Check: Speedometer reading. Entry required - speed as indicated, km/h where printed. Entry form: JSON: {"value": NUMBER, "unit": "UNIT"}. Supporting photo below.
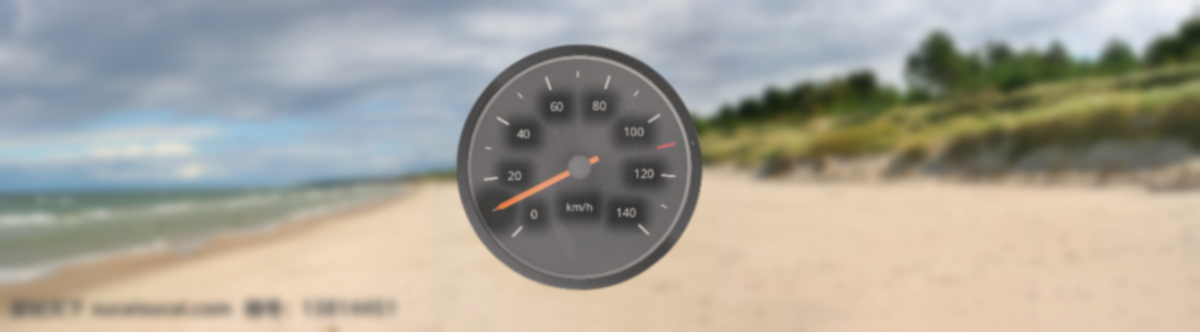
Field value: {"value": 10, "unit": "km/h"}
